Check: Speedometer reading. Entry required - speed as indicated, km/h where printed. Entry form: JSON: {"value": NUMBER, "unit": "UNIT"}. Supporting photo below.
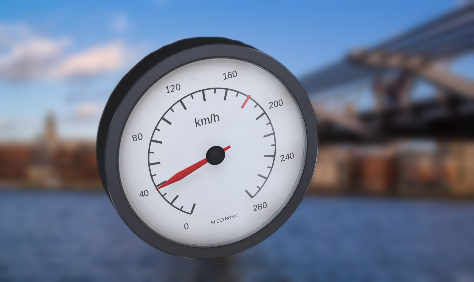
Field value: {"value": 40, "unit": "km/h"}
